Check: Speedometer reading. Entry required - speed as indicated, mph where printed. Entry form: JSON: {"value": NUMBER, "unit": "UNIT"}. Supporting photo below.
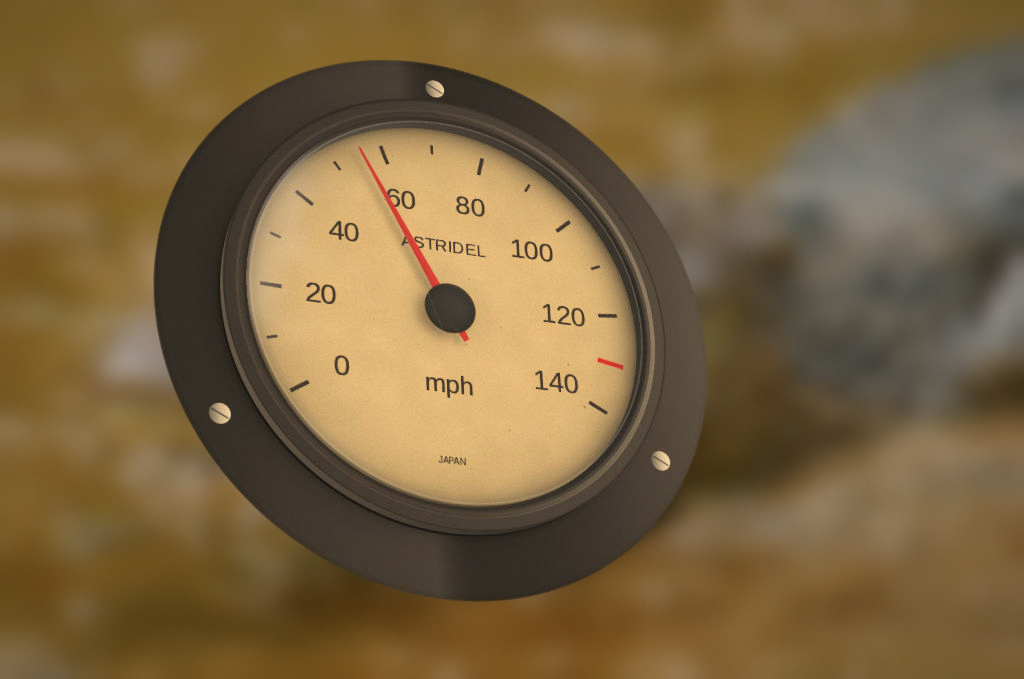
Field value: {"value": 55, "unit": "mph"}
